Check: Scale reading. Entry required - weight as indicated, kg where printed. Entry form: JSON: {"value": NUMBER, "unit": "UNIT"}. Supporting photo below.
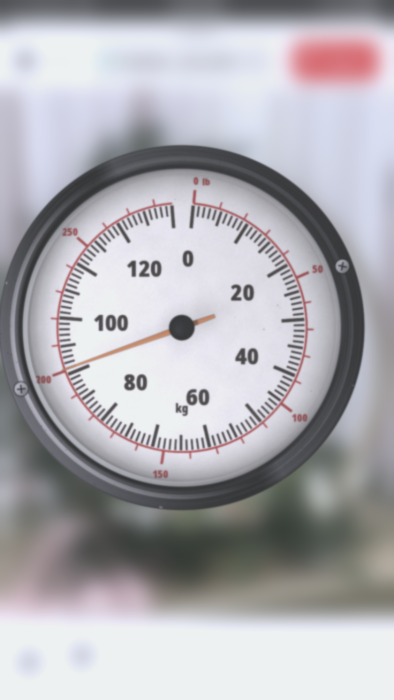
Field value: {"value": 91, "unit": "kg"}
